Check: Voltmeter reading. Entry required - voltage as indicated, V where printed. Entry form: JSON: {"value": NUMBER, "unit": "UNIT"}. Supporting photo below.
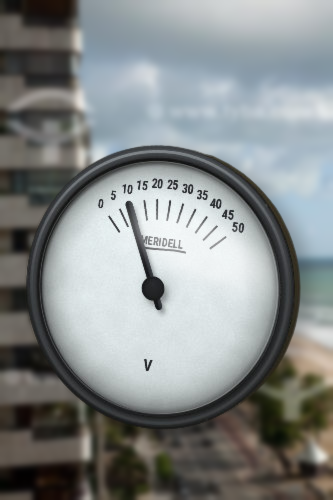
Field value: {"value": 10, "unit": "V"}
